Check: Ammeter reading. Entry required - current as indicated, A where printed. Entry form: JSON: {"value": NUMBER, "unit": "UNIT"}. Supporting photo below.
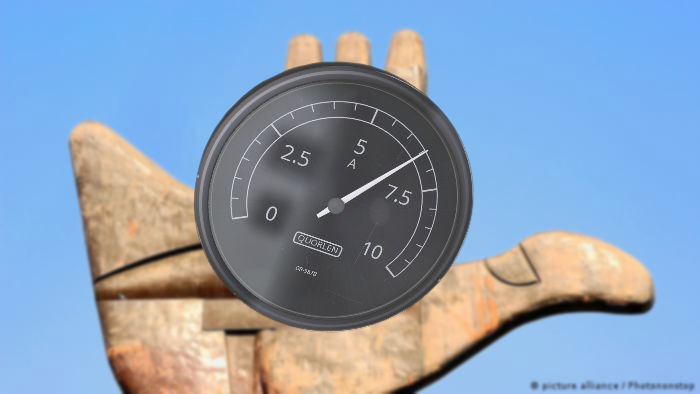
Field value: {"value": 6.5, "unit": "A"}
